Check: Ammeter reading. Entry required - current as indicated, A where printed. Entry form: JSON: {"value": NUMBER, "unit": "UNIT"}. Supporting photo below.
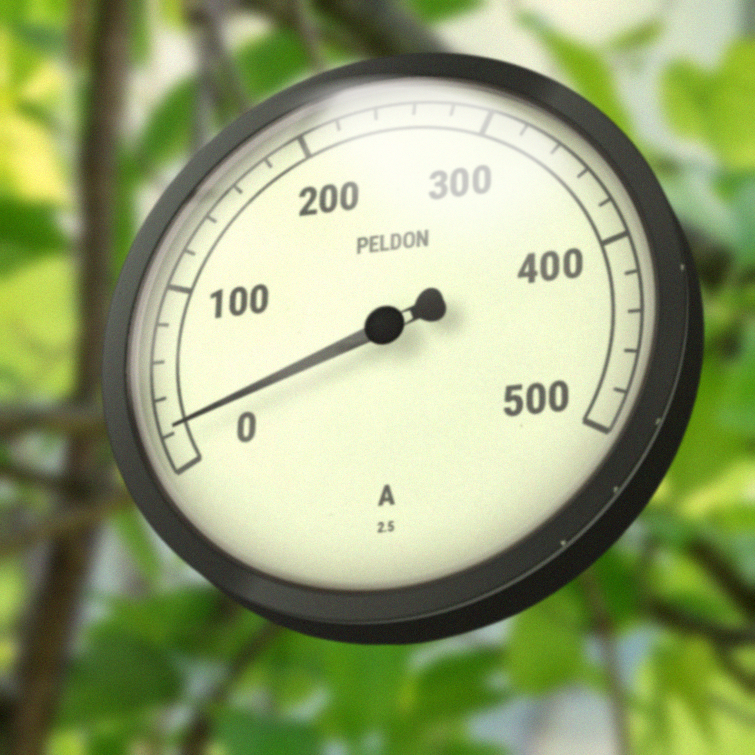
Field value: {"value": 20, "unit": "A"}
